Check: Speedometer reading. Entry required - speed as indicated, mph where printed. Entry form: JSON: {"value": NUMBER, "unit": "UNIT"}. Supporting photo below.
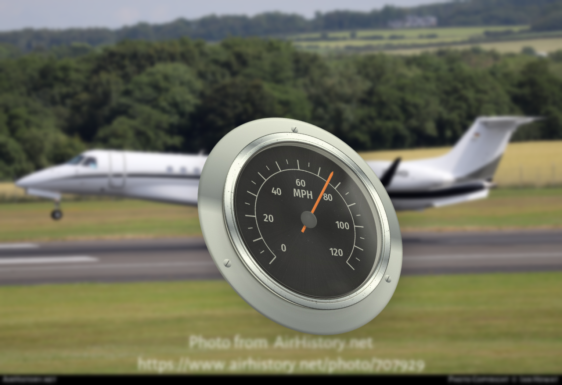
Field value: {"value": 75, "unit": "mph"}
